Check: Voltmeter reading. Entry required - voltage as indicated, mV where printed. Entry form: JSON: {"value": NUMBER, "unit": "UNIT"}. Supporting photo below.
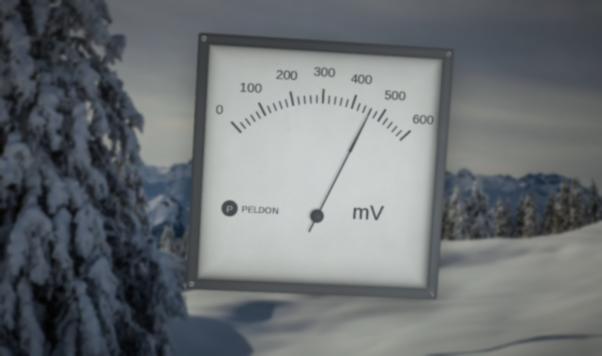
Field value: {"value": 460, "unit": "mV"}
